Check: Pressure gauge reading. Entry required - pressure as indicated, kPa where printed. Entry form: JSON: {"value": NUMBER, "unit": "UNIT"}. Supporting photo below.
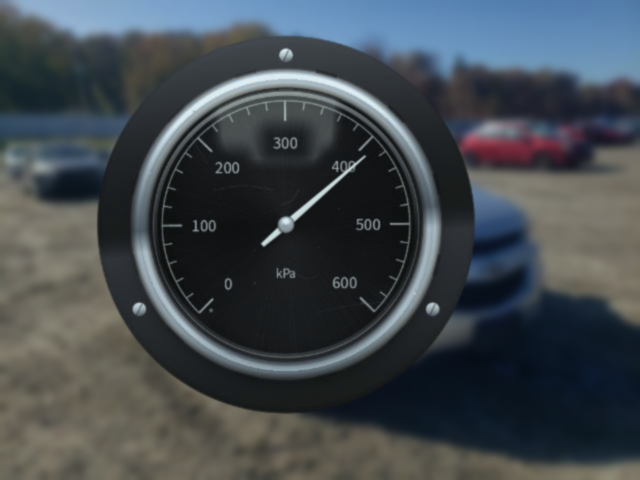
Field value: {"value": 410, "unit": "kPa"}
